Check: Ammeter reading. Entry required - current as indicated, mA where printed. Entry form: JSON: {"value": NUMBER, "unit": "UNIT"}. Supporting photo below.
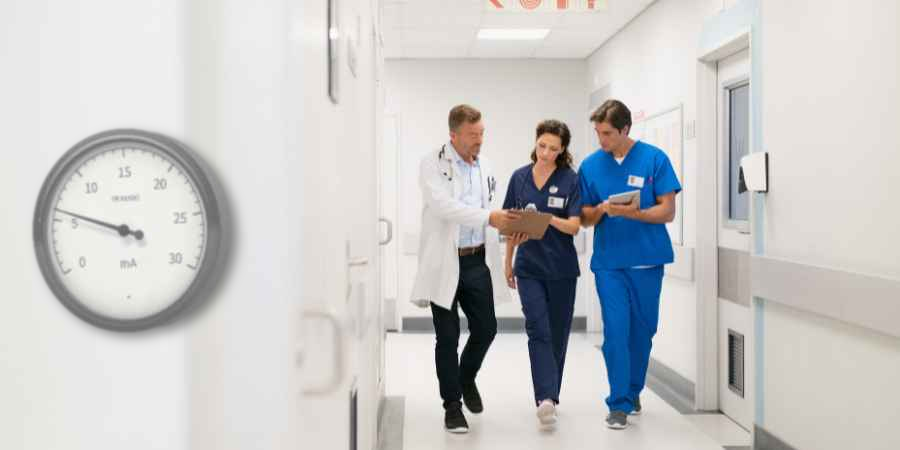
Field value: {"value": 6, "unit": "mA"}
